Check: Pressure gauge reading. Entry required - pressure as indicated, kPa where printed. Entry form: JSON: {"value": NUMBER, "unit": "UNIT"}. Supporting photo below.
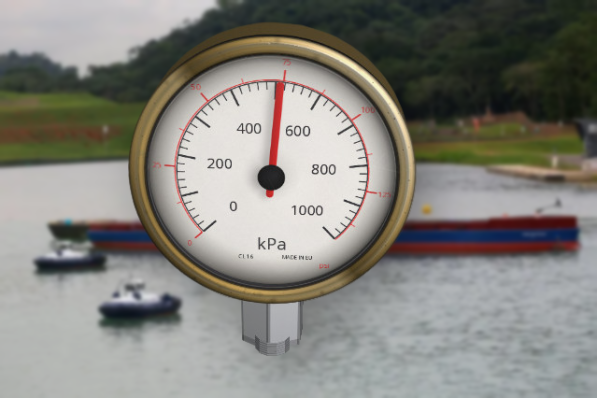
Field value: {"value": 510, "unit": "kPa"}
